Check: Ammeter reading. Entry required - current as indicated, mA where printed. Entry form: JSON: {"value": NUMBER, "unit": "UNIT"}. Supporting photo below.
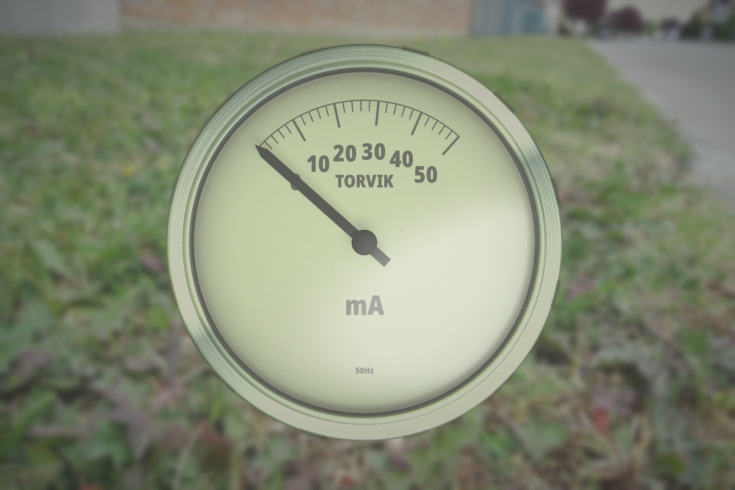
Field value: {"value": 0, "unit": "mA"}
